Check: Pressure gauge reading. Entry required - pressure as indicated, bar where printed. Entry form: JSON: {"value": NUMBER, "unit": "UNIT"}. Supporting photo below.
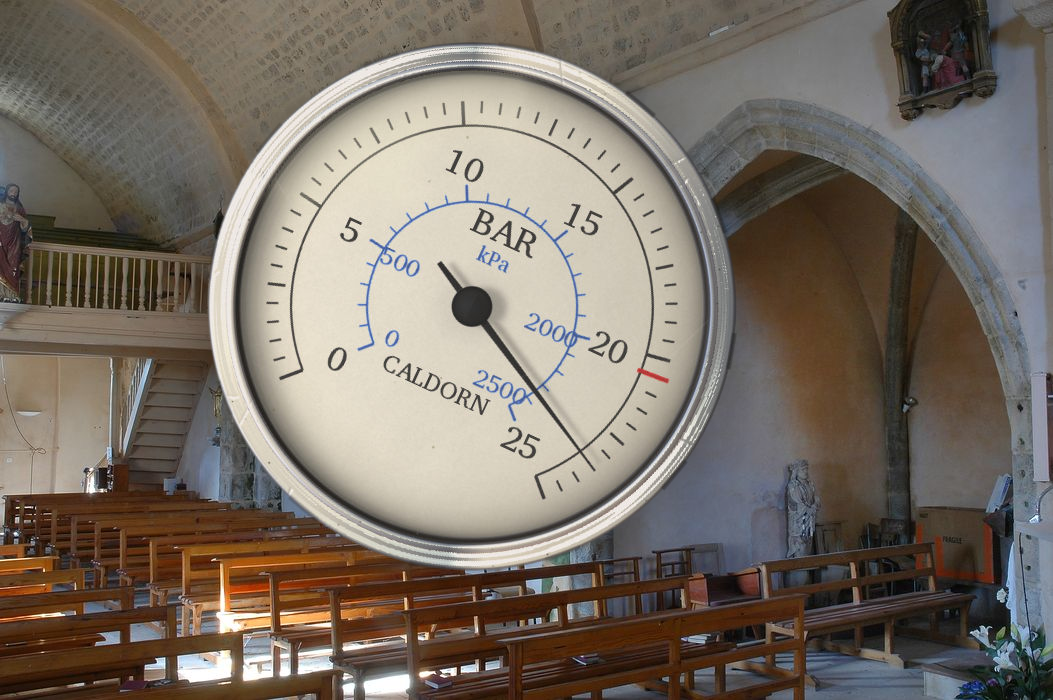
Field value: {"value": 23.5, "unit": "bar"}
